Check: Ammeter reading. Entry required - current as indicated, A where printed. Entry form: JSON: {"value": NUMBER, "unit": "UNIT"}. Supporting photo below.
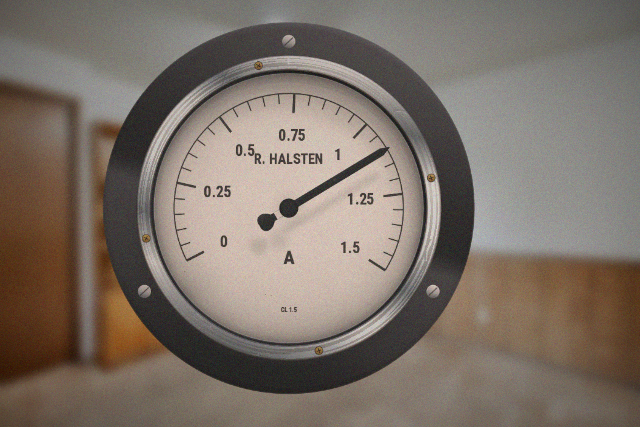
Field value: {"value": 1.1, "unit": "A"}
